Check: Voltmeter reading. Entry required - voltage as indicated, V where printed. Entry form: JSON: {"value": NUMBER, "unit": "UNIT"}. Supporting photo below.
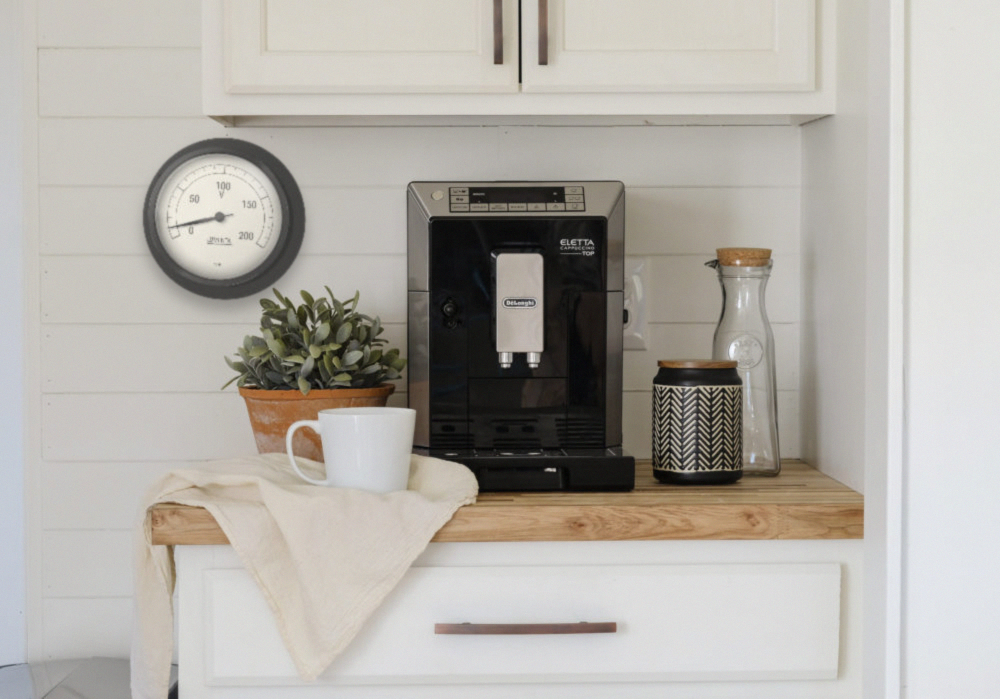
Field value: {"value": 10, "unit": "V"}
